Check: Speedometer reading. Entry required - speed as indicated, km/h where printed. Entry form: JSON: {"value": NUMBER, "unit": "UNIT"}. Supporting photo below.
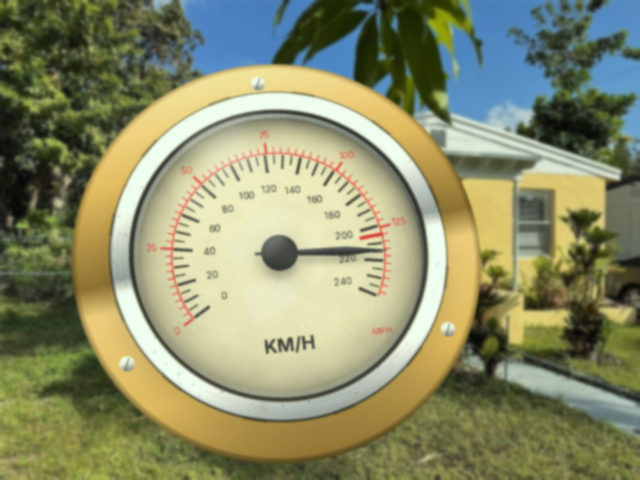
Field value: {"value": 215, "unit": "km/h"}
